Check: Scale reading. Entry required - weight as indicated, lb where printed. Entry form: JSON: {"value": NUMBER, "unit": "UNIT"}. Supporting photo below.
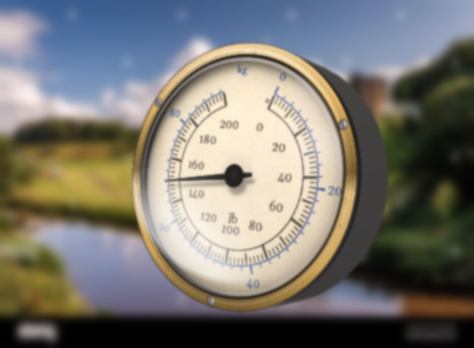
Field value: {"value": 150, "unit": "lb"}
